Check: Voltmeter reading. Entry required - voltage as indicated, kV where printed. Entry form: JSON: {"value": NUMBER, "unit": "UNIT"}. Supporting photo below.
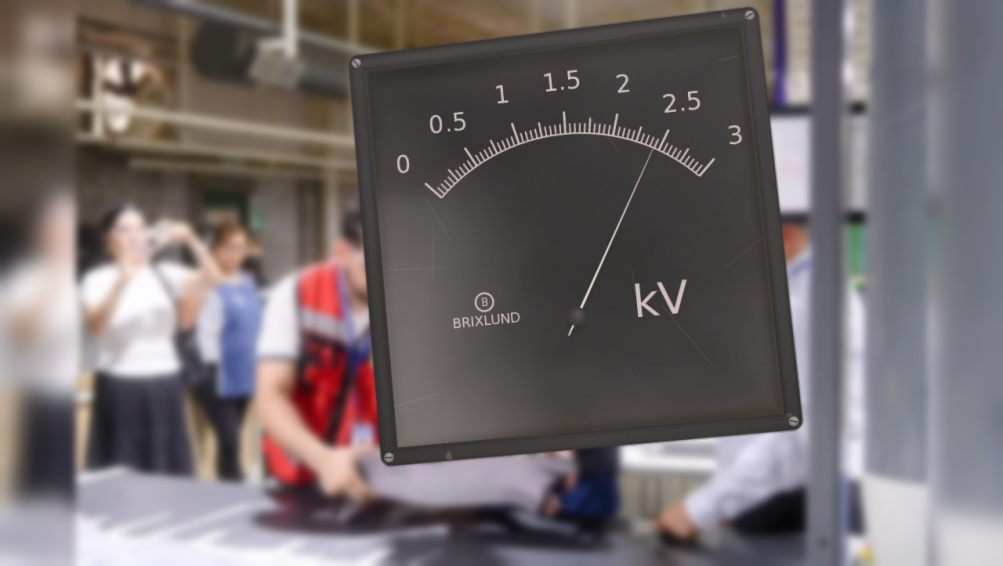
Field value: {"value": 2.45, "unit": "kV"}
